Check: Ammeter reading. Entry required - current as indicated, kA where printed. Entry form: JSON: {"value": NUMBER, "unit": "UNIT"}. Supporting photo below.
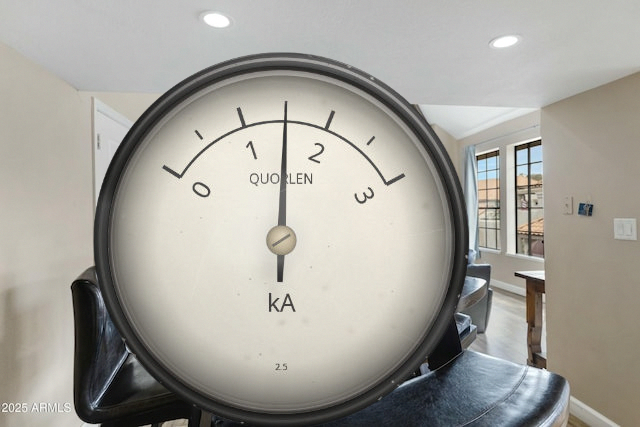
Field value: {"value": 1.5, "unit": "kA"}
